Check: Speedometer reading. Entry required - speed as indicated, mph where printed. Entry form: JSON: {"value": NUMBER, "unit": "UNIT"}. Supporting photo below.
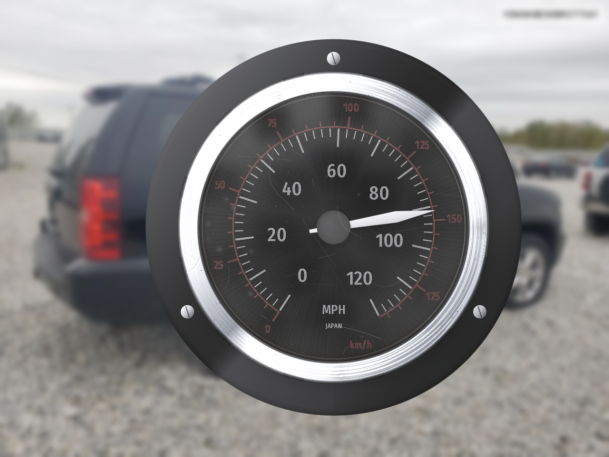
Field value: {"value": 91, "unit": "mph"}
